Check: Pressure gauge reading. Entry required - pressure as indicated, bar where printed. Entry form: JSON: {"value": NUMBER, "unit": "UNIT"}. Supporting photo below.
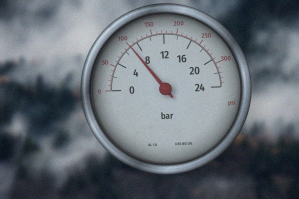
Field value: {"value": 7, "unit": "bar"}
